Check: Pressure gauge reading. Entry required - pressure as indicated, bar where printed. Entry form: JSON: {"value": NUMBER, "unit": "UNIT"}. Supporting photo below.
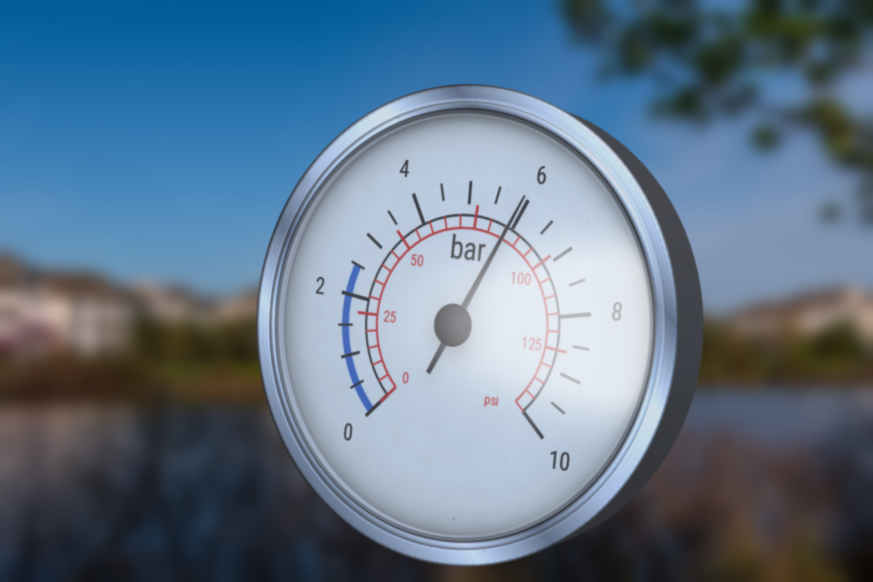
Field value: {"value": 6, "unit": "bar"}
